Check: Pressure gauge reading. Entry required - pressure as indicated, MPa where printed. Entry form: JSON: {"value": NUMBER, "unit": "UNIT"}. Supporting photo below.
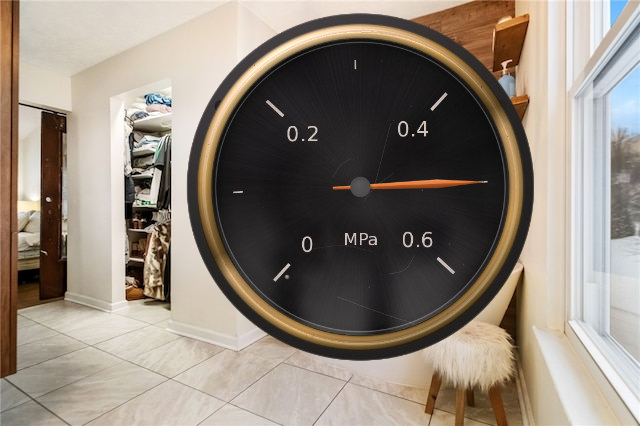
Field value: {"value": 0.5, "unit": "MPa"}
